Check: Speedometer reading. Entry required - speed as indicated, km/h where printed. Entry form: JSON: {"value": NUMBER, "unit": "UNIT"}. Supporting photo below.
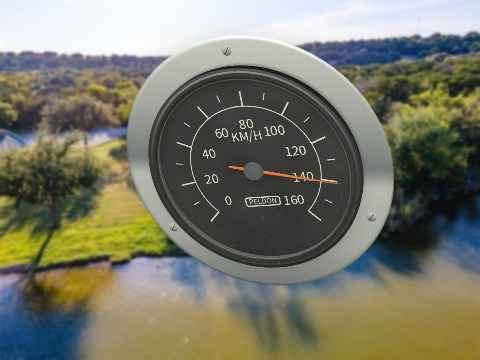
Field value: {"value": 140, "unit": "km/h"}
